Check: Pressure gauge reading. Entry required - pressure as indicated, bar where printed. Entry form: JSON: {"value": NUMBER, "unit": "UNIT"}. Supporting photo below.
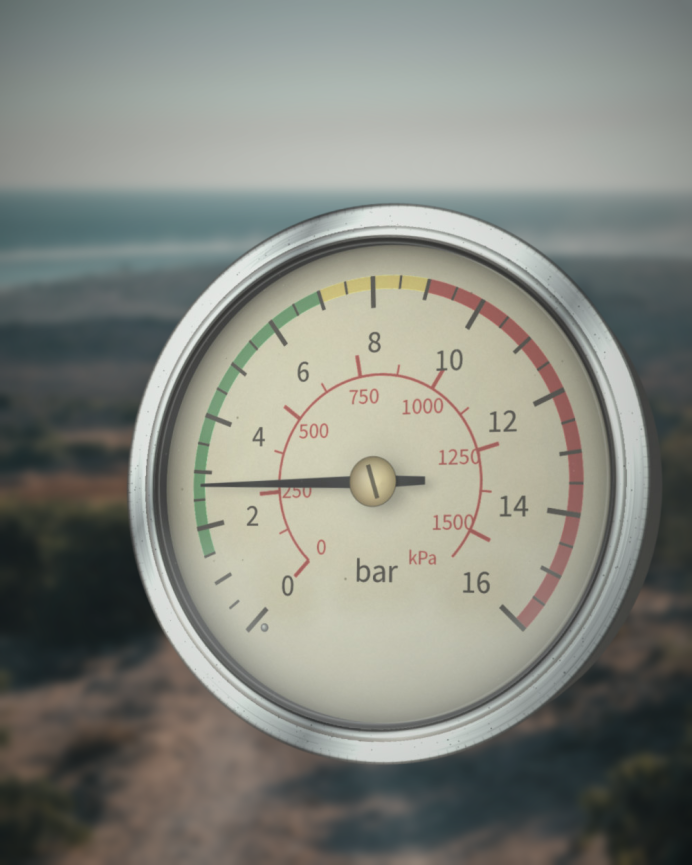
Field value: {"value": 2.75, "unit": "bar"}
